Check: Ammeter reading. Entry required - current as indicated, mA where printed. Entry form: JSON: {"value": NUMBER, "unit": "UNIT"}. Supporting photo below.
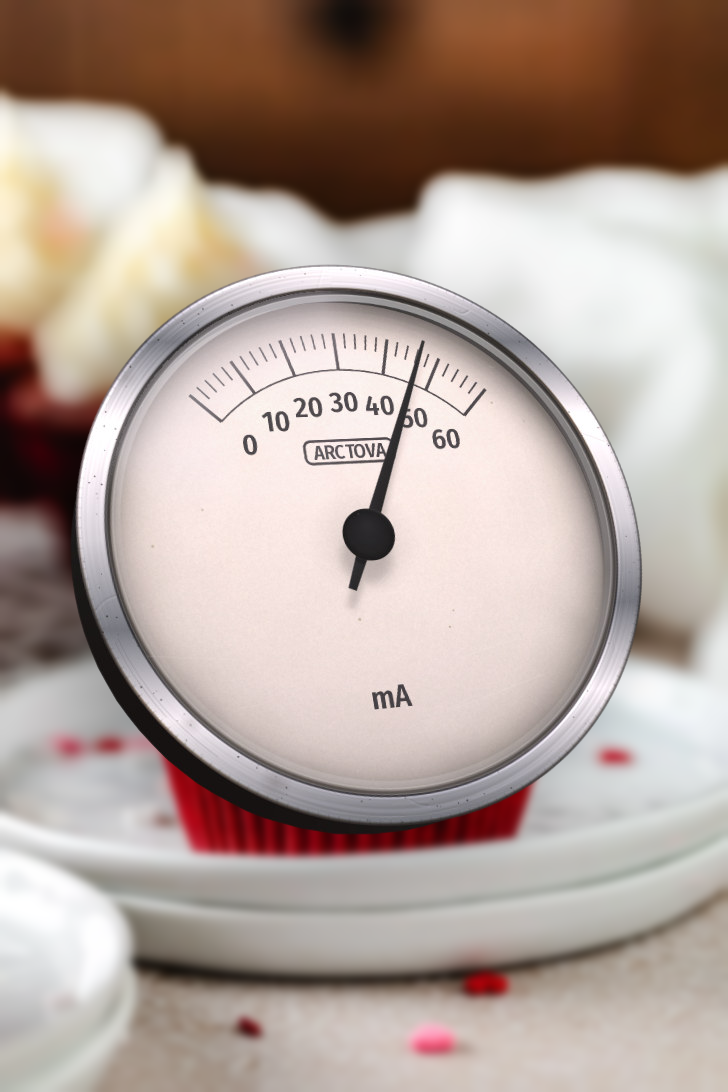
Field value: {"value": 46, "unit": "mA"}
